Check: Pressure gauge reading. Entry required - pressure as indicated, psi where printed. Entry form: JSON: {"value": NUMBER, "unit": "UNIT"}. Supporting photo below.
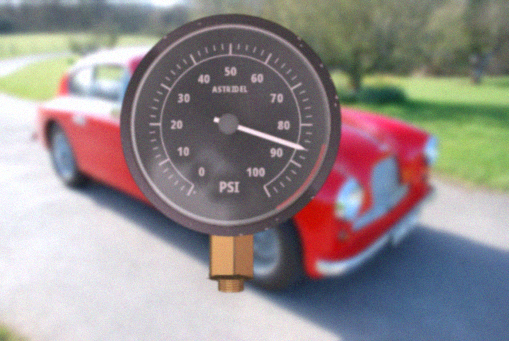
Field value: {"value": 86, "unit": "psi"}
